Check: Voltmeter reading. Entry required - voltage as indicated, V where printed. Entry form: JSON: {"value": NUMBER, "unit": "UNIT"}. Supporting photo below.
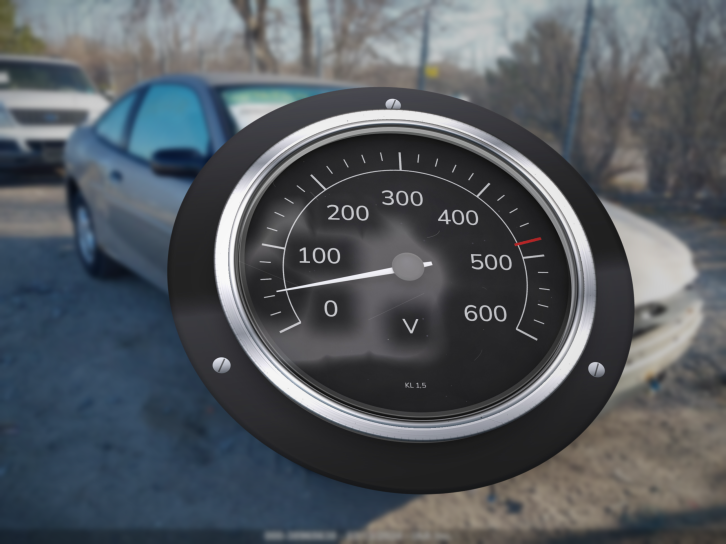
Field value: {"value": 40, "unit": "V"}
